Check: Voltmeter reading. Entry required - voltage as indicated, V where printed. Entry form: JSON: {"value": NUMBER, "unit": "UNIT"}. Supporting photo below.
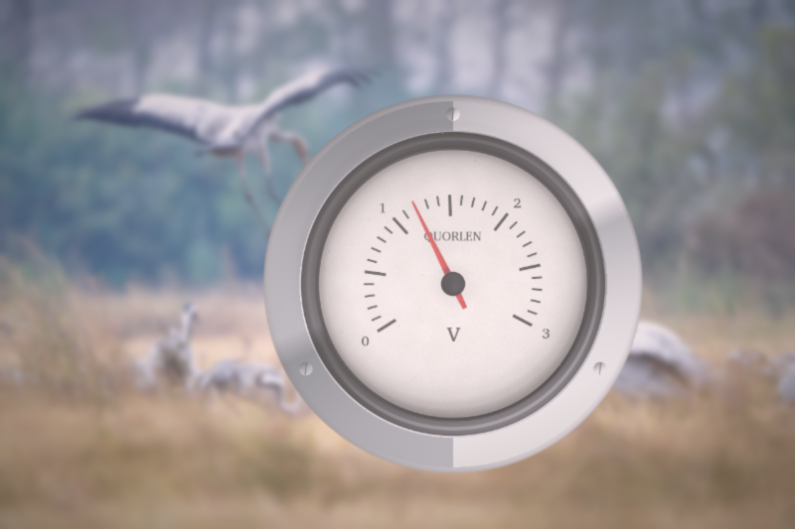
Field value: {"value": 1.2, "unit": "V"}
